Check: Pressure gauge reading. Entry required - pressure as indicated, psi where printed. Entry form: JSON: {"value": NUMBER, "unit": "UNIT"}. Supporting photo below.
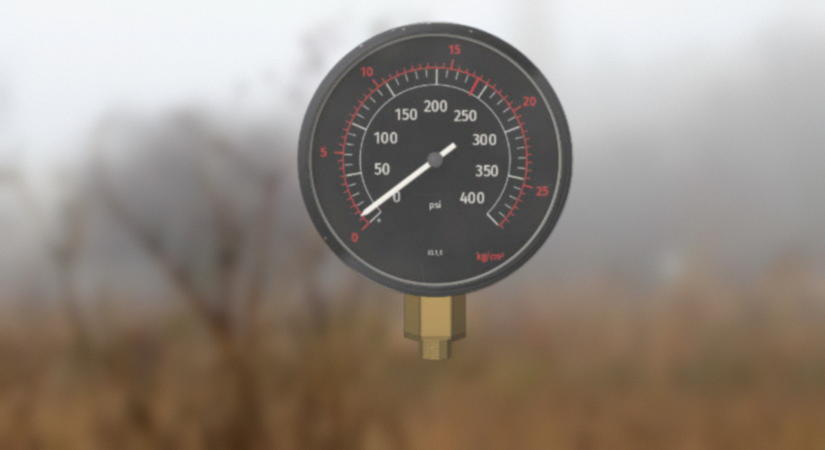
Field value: {"value": 10, "unit": "psi"}
